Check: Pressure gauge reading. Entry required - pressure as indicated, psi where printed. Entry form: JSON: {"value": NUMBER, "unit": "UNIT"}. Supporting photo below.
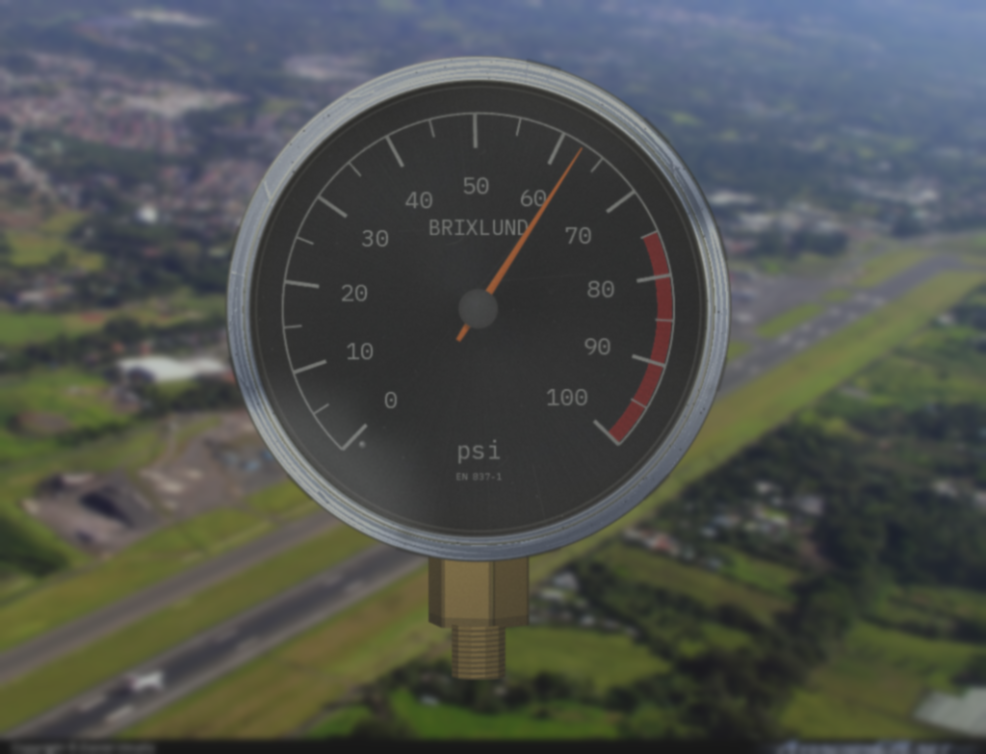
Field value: {"value": 62.5, "unit": "psi"}
